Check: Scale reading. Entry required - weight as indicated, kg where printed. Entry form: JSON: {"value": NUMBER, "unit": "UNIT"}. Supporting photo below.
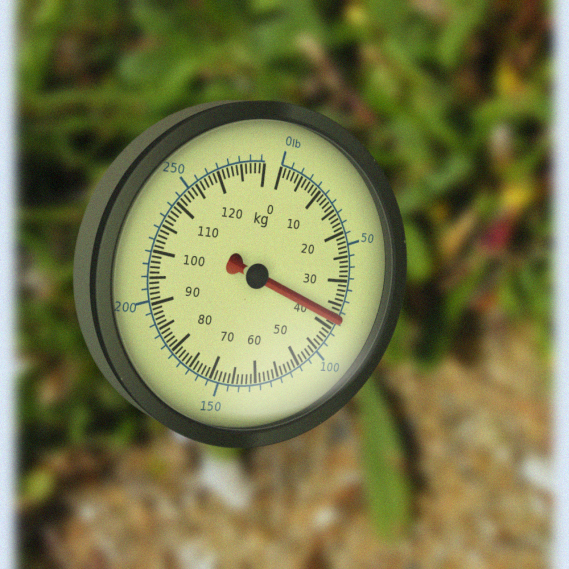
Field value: {"value": 38, "unit": "kg"}
